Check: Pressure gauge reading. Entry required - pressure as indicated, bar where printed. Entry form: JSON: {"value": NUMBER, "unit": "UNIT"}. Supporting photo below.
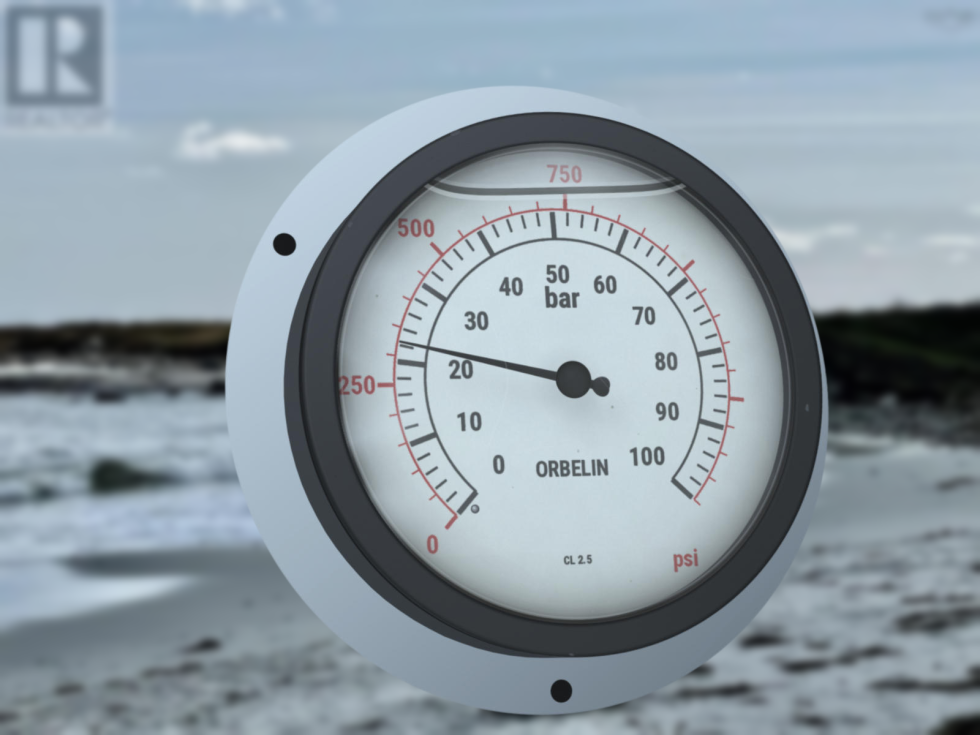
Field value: {"value": 22, "unit": "bar"}
